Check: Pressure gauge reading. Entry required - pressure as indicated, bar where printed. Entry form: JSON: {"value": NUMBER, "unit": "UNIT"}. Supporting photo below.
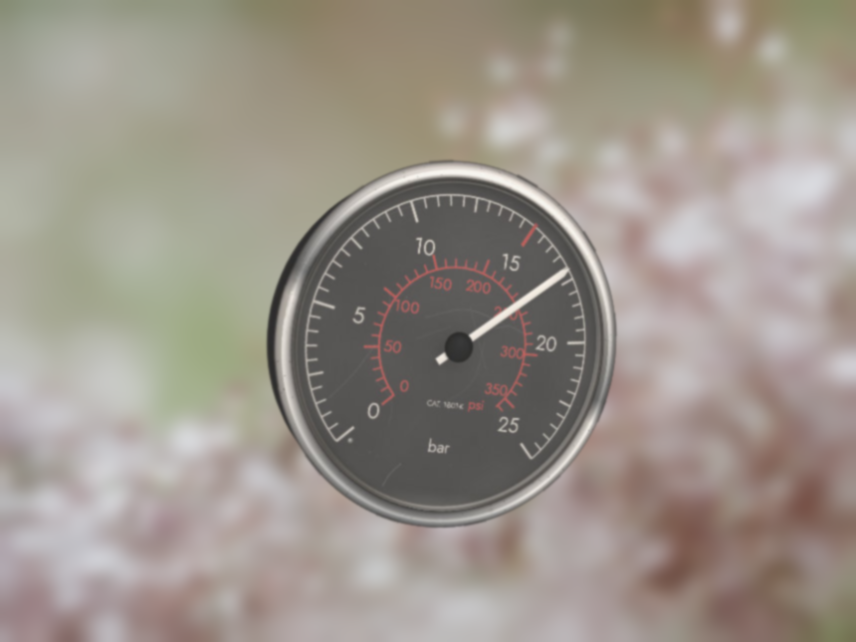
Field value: {"value": 17, "unit": "bar"}
